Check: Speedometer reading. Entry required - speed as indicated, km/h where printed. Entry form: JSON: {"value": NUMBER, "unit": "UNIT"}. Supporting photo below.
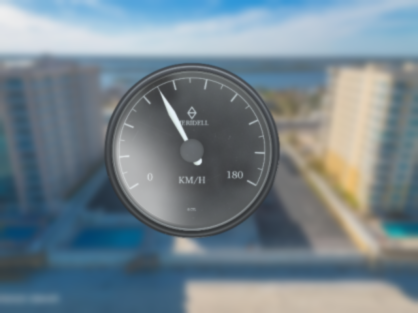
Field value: {"value": 70, "unit": "km/h"}
